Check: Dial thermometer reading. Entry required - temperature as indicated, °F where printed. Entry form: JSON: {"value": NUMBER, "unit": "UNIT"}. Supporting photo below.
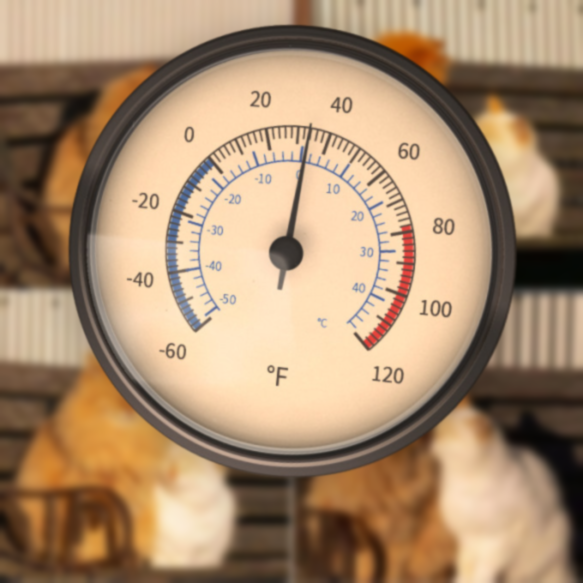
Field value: {"value": 34, "unit": "°F"}
